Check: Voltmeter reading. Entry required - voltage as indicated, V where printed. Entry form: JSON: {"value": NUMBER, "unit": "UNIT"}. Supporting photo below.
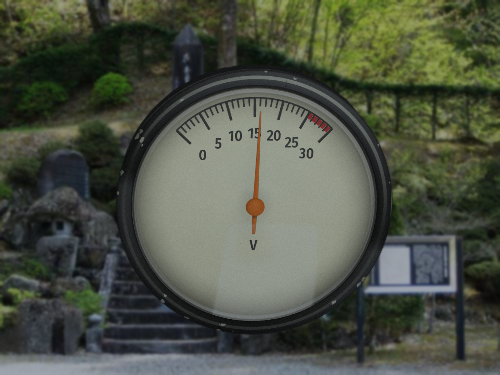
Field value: {"value": 16, "unit": "V"}
